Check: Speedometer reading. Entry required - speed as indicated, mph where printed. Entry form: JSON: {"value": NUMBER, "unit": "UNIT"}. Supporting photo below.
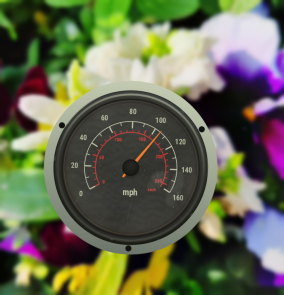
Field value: {"value": 105, "unit": "mph"}
